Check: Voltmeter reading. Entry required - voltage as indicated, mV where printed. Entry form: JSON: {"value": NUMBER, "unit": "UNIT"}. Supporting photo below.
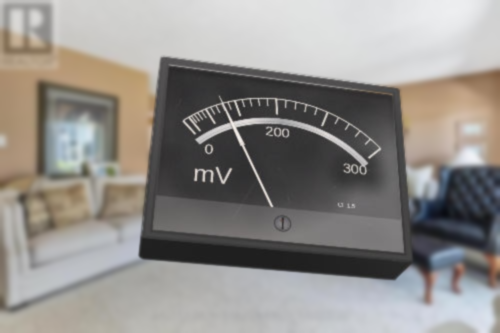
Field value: {"value": 130, "unit": "mV"}
